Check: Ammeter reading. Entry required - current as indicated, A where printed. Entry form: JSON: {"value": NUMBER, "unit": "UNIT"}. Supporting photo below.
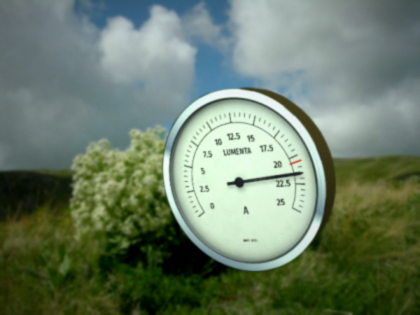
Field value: {"value": 21.5, "unit": "A"}
